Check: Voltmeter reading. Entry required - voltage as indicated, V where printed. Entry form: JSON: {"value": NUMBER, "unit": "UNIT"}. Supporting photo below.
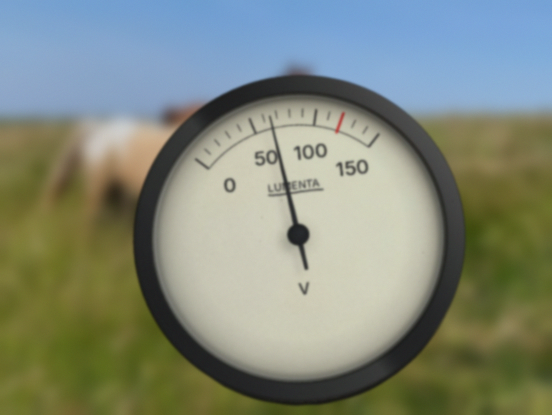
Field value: {"value": 65, "unit": "V"}
